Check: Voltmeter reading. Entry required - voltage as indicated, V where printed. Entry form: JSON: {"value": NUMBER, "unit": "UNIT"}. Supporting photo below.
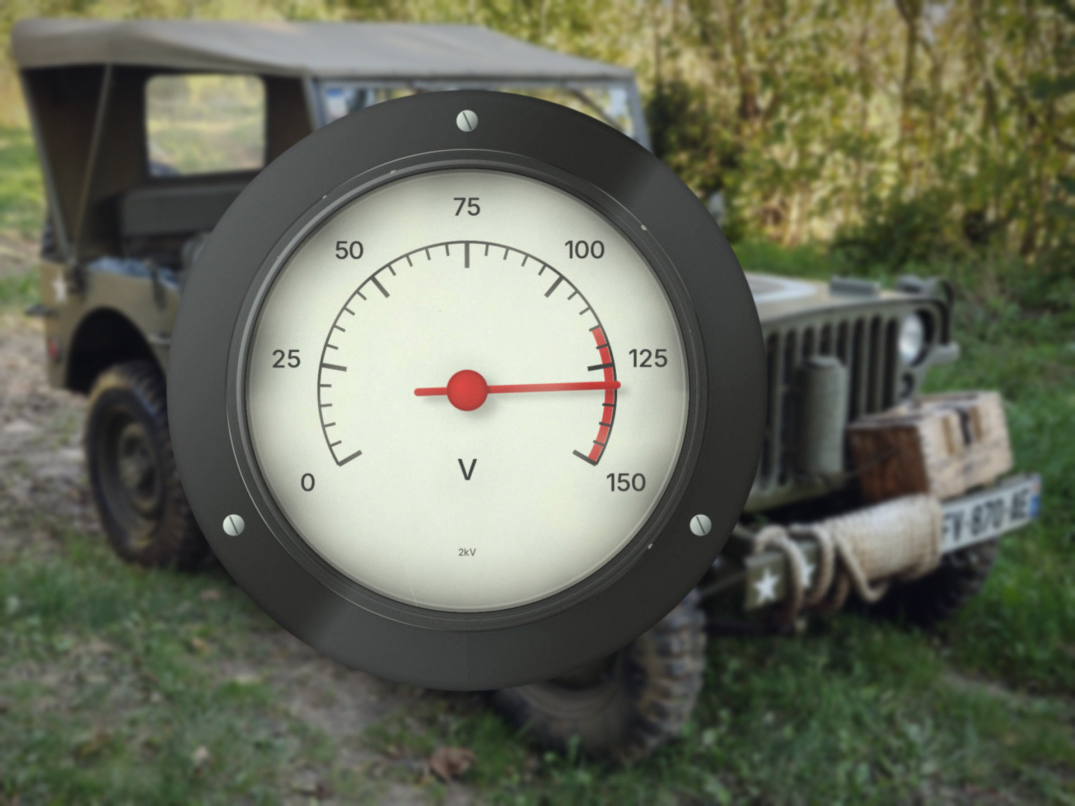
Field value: {"value": 130, "unit": "V"}
